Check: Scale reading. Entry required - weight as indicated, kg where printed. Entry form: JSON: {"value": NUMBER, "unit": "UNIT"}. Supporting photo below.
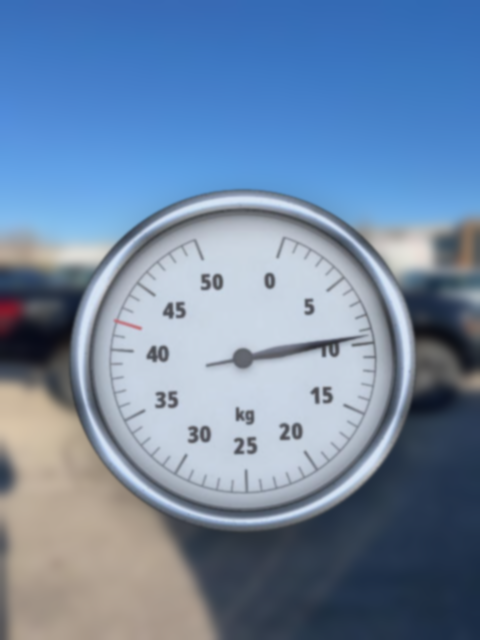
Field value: {"value": 9.5, "unit": "kg"}
